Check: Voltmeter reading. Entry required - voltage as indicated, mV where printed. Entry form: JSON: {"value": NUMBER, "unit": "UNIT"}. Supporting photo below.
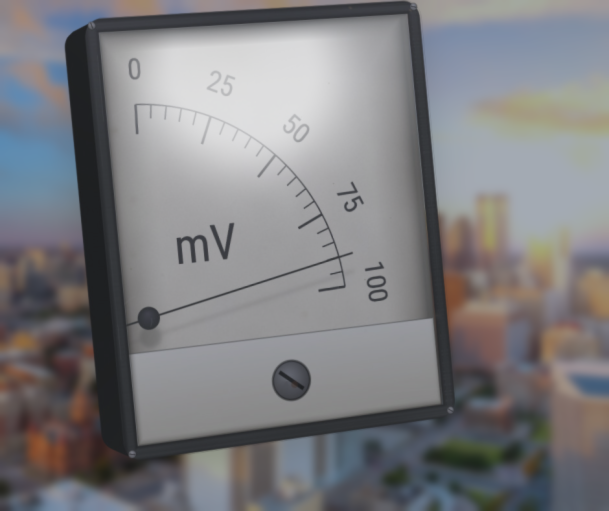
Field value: {"value": 90, "unit": "mV"}
